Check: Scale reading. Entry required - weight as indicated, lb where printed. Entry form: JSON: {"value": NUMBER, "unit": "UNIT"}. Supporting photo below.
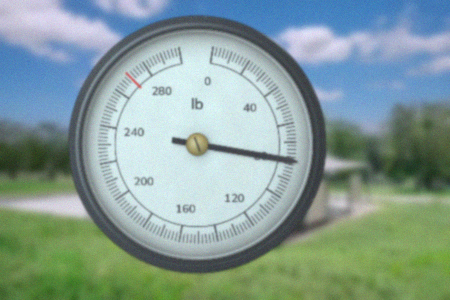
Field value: {"value": 80, "unit": "lb"}
